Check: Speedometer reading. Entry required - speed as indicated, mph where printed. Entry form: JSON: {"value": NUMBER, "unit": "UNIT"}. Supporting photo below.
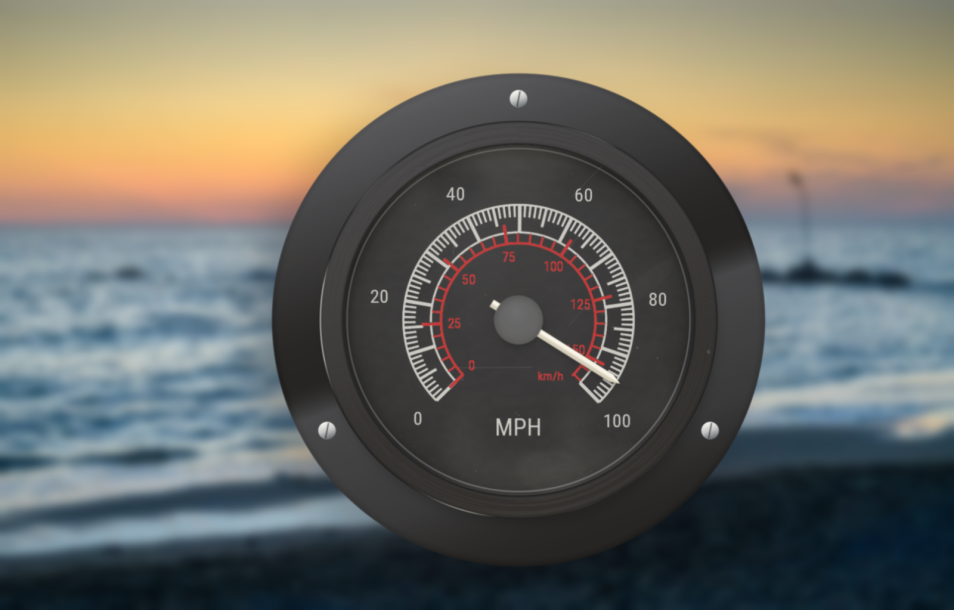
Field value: {"value": 95, "unit": "mph"}
